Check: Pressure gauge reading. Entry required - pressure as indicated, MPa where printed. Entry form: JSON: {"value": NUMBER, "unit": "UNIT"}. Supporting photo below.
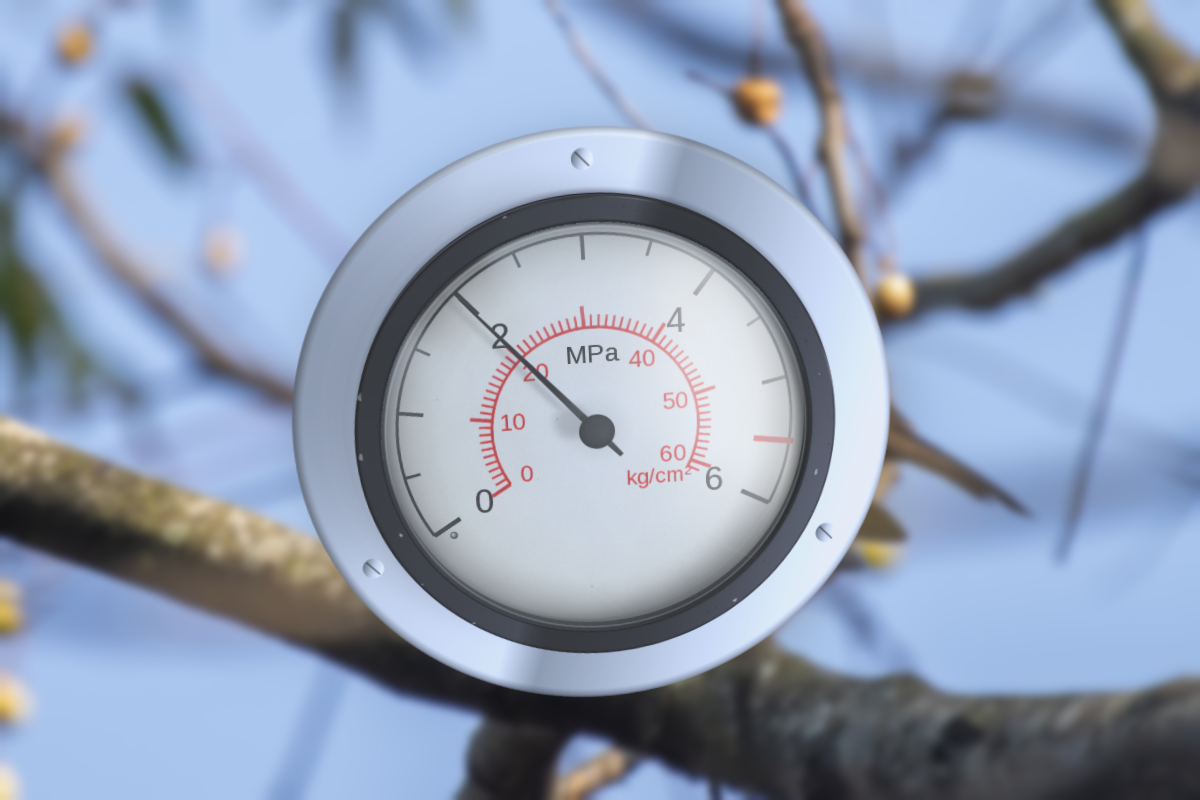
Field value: {"value": 2, "unit": "MPa"}
